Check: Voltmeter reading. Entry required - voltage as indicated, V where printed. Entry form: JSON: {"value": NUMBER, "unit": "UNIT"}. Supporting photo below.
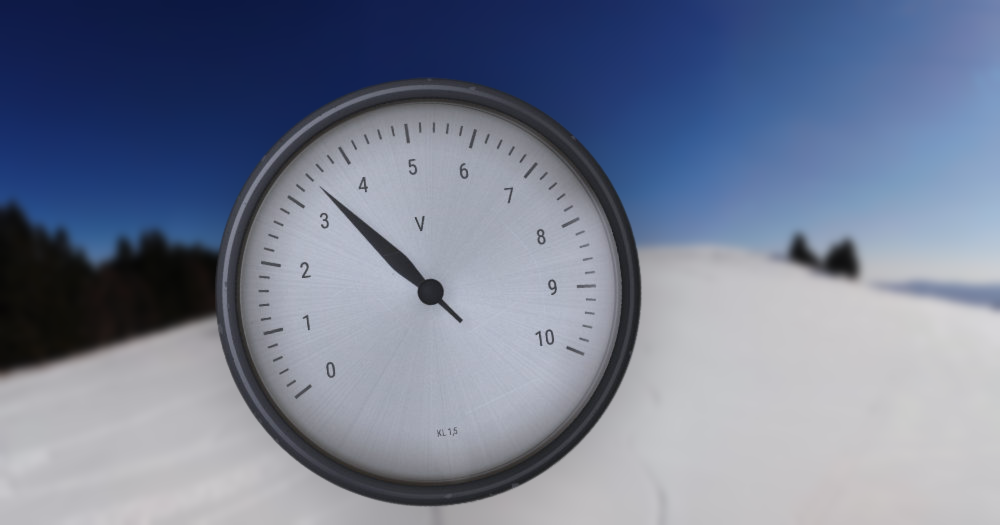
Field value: {"value": 3.4, "unit": "V"}
